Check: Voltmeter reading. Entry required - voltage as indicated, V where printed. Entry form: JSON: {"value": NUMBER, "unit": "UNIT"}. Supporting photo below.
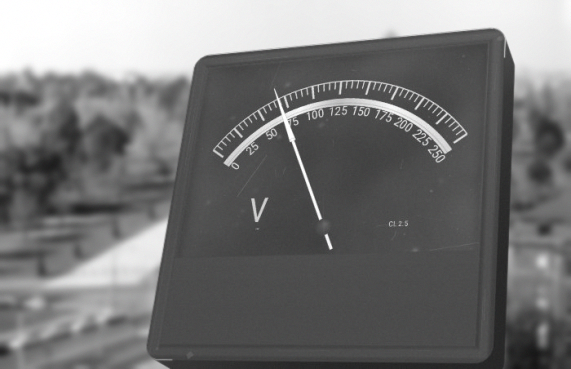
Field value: {"value": 70, "unit": "V"}
